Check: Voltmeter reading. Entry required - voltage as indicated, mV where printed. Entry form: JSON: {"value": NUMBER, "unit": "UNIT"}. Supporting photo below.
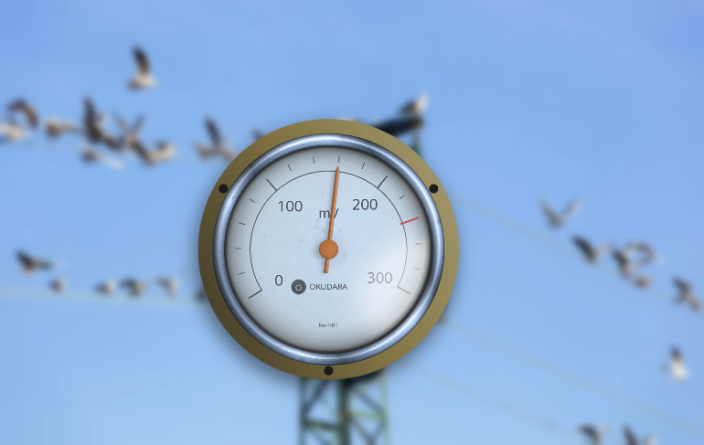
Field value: {"value": 160, "unit": "mV"}
